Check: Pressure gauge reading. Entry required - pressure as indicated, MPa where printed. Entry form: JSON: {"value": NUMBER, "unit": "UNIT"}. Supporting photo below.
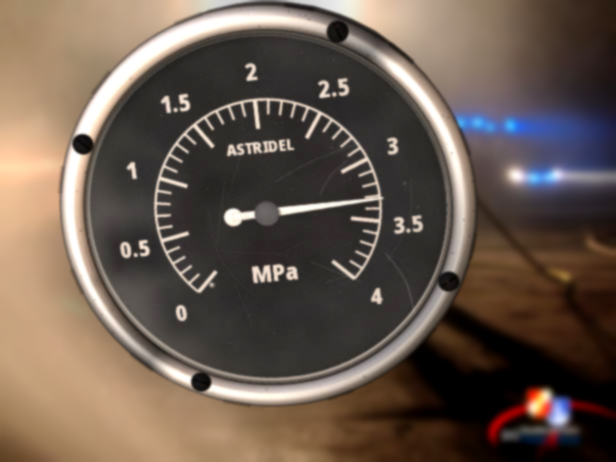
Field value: {"value": 3.3, "unit": "MPa"}
